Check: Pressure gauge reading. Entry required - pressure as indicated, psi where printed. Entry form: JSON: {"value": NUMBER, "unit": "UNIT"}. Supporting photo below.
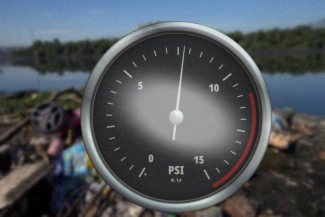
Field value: {"value": 7.75, "unit": "psi"}
